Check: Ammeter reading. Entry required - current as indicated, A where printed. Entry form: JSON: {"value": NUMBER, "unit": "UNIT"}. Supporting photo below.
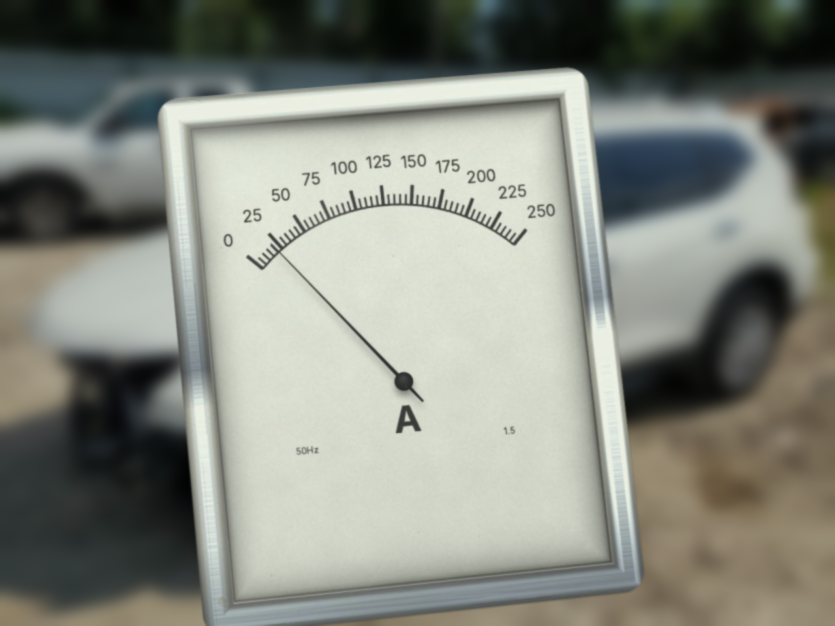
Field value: {"value": 20, "unit": "A"}
